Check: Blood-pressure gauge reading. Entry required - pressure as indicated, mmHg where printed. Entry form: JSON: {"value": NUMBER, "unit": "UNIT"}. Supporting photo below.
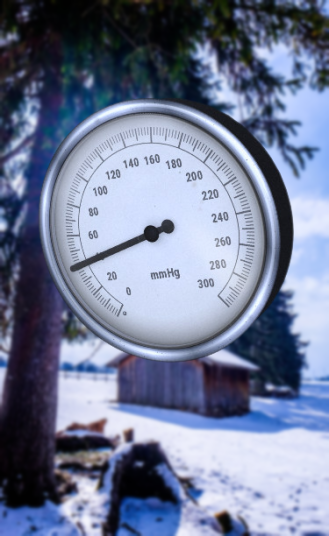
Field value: {"value": 40, "unit": "mmHg"}
